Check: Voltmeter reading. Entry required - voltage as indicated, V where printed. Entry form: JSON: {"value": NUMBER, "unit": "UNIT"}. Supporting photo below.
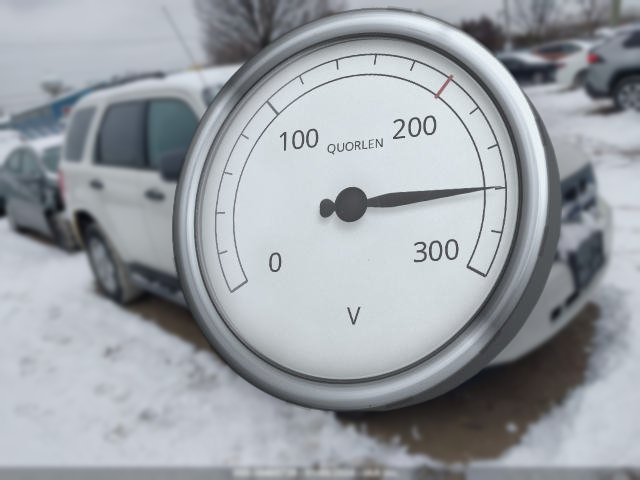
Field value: {"value": 260, "unit": "V"}
